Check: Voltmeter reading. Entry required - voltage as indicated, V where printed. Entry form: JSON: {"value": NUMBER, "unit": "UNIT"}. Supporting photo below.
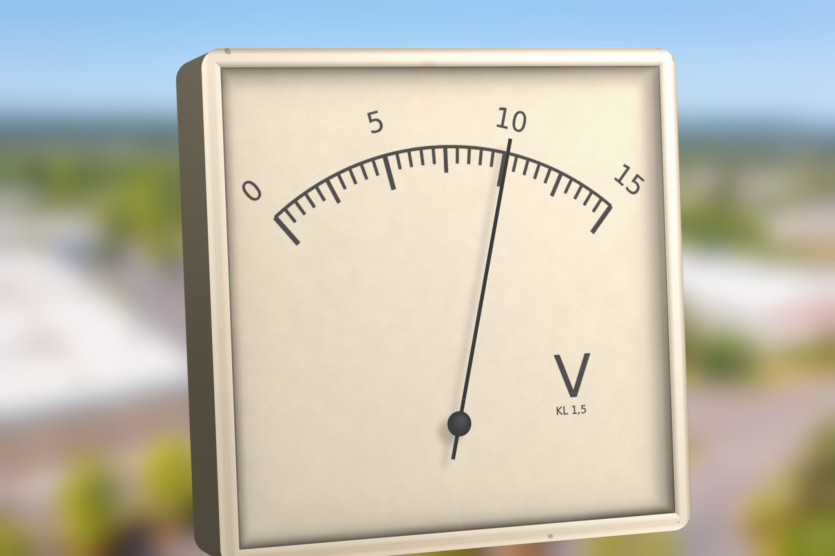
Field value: {"value": 10, "unit": "V"}
